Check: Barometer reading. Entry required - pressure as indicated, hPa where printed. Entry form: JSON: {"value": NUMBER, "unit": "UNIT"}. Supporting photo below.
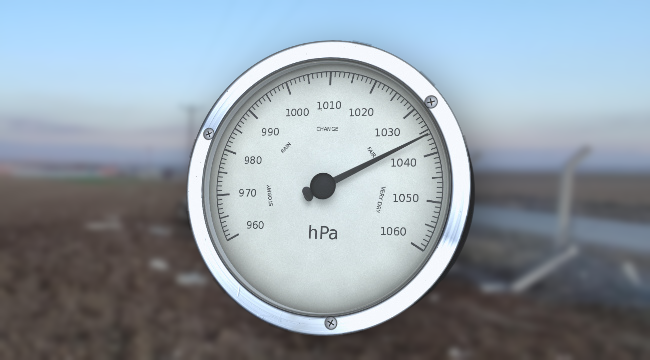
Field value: {"value": 1036, "unit": "hPa"}
